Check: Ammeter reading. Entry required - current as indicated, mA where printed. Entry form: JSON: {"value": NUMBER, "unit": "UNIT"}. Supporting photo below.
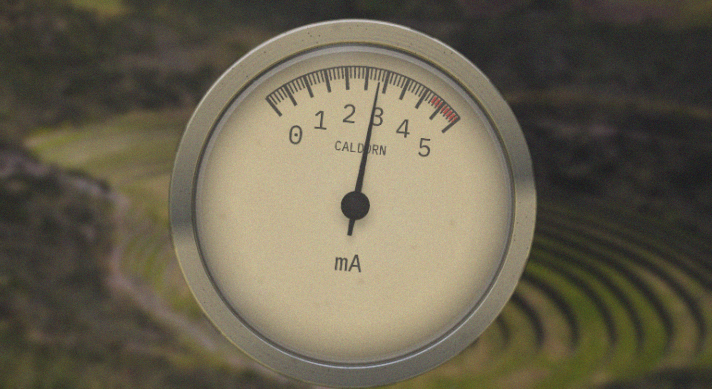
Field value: {"value": 2.8, "unit": "mA"}
